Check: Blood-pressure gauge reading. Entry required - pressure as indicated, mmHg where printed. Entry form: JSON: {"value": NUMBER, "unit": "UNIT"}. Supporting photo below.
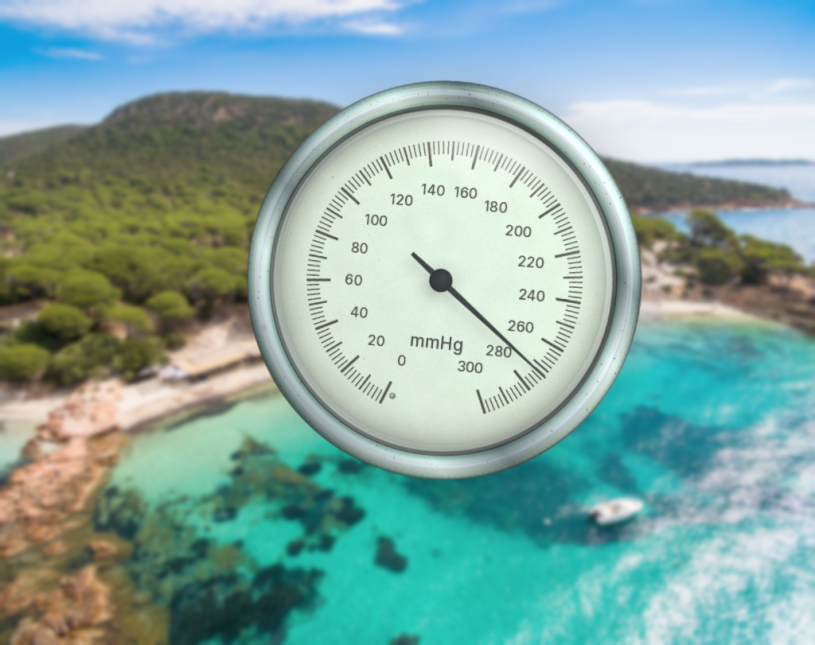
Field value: {"value": 272, "unit": "mmHg"}
